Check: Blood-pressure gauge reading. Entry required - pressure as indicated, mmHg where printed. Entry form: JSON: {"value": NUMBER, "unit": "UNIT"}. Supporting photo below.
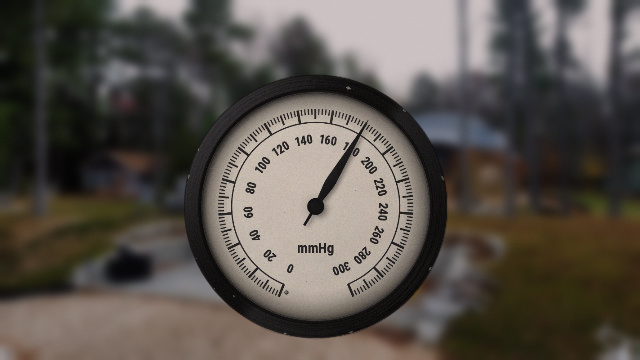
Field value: {"value": 180, "unit": "mmHg"}
